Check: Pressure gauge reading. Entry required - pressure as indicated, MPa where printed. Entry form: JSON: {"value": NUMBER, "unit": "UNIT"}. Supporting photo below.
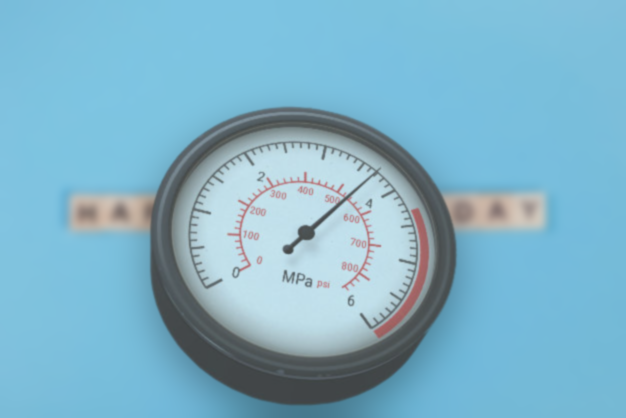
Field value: {"value": 3.7, "unit": "MPa"}
